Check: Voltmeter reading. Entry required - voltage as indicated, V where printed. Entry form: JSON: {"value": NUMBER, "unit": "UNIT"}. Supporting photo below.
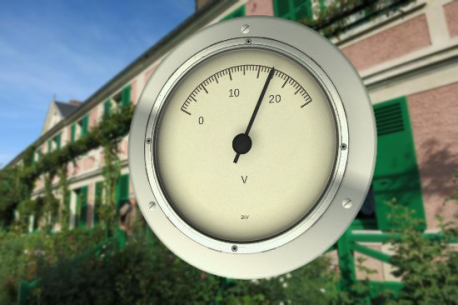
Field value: {"value": 17.5, "unit": "V"}
